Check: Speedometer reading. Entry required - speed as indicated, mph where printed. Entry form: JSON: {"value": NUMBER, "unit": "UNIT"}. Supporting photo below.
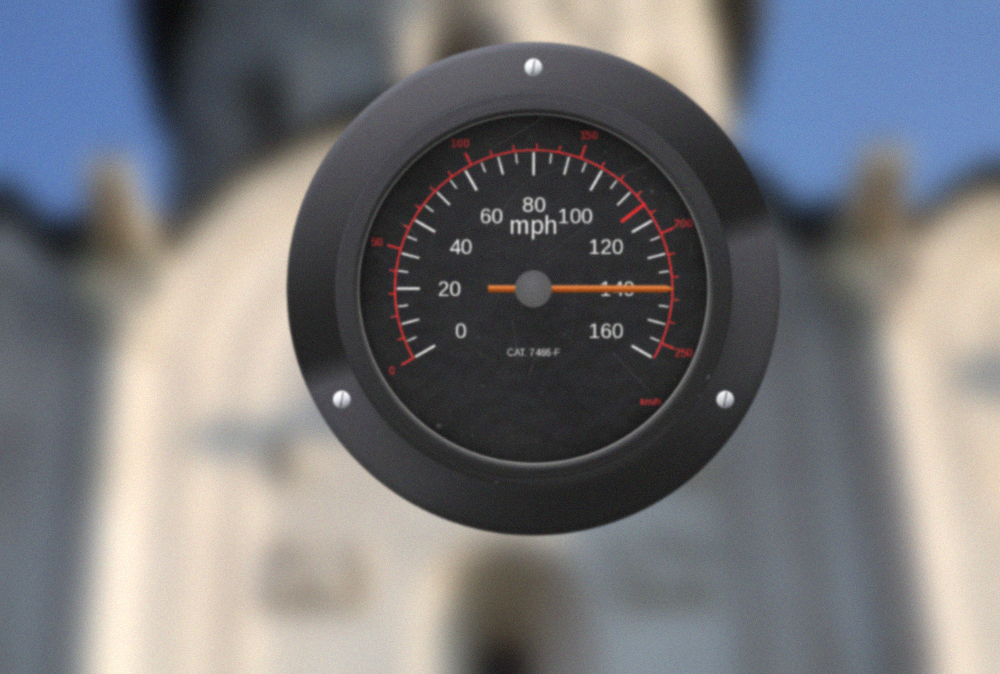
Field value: {"value": 140, "unit": "mph"}
